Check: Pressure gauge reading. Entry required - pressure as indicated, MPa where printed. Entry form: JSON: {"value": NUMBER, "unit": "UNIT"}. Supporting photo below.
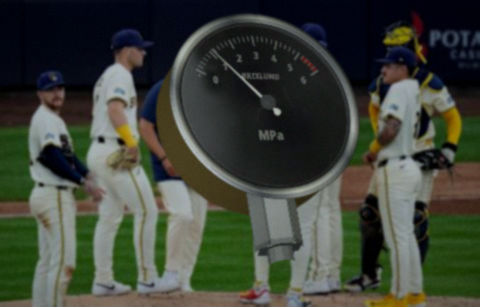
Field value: {"value": 1, "unit": "MPa"}
